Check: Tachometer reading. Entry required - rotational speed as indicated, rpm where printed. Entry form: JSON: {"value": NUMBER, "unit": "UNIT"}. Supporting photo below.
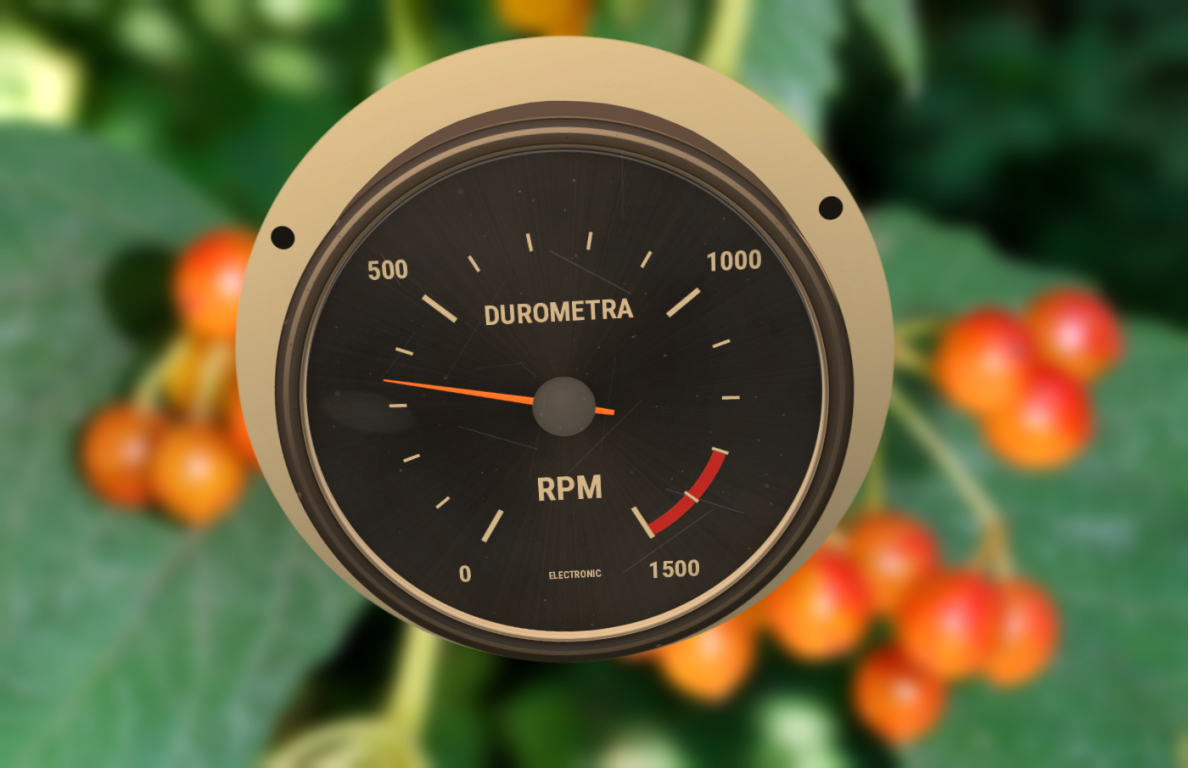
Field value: {"value": 350, "unit": "rpm"}
